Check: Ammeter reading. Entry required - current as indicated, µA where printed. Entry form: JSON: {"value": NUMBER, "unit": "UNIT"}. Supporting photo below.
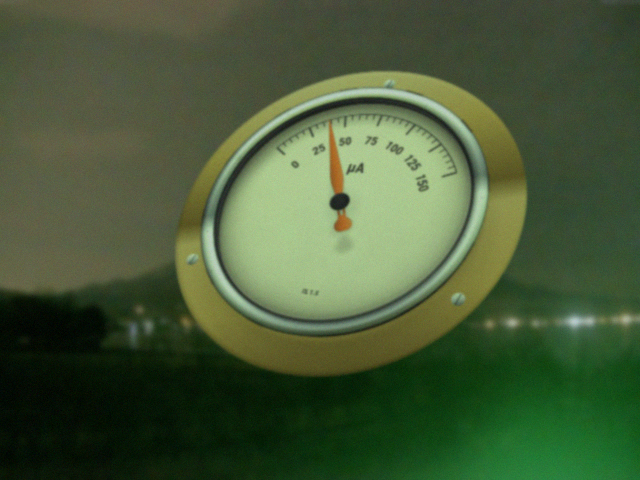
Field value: {"value": 40, "unit": "µA"}
